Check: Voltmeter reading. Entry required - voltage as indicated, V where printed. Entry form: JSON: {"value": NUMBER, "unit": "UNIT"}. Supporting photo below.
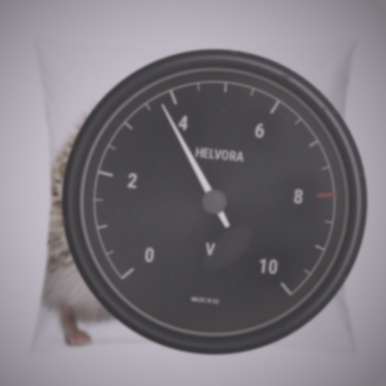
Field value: {"value": 3.75, "unit": "V"}
